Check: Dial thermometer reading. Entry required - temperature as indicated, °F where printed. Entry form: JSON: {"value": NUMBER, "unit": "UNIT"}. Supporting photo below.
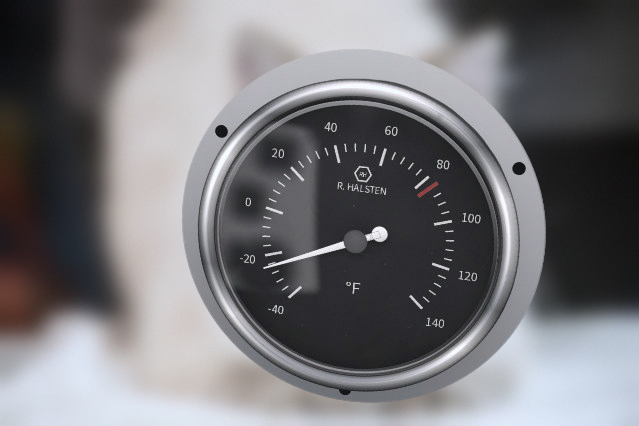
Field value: {"value": -24, "unit": "°F"}
